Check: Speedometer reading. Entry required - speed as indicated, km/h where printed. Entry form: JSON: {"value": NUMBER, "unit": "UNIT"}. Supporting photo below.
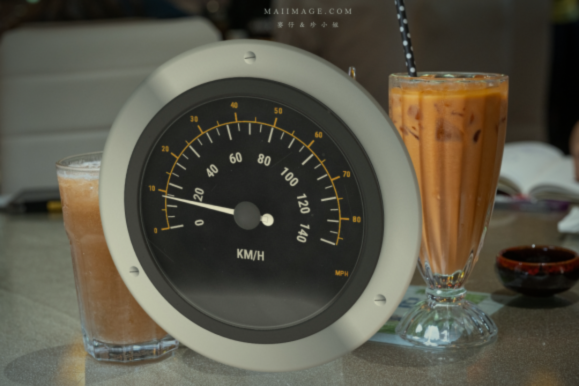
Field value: {"value": 15, "unit": "km/h"}
